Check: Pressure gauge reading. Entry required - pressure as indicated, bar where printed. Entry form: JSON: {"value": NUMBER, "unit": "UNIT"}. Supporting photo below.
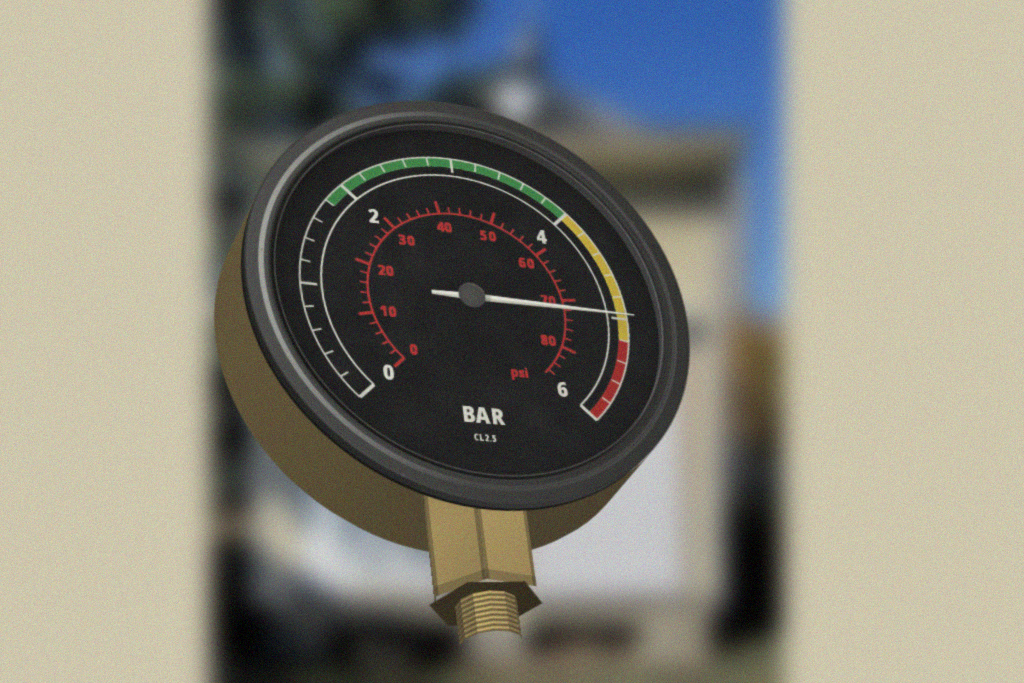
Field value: {"value": 5, "unit": "bar"}
